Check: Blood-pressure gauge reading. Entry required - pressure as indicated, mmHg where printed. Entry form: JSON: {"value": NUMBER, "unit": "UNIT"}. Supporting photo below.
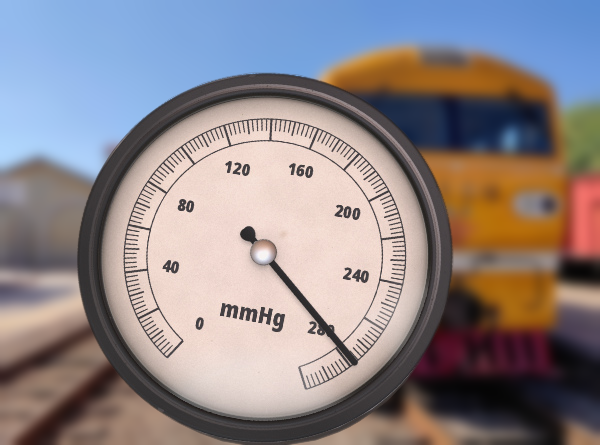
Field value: {"value": 278, "unit": "mmHg"}
